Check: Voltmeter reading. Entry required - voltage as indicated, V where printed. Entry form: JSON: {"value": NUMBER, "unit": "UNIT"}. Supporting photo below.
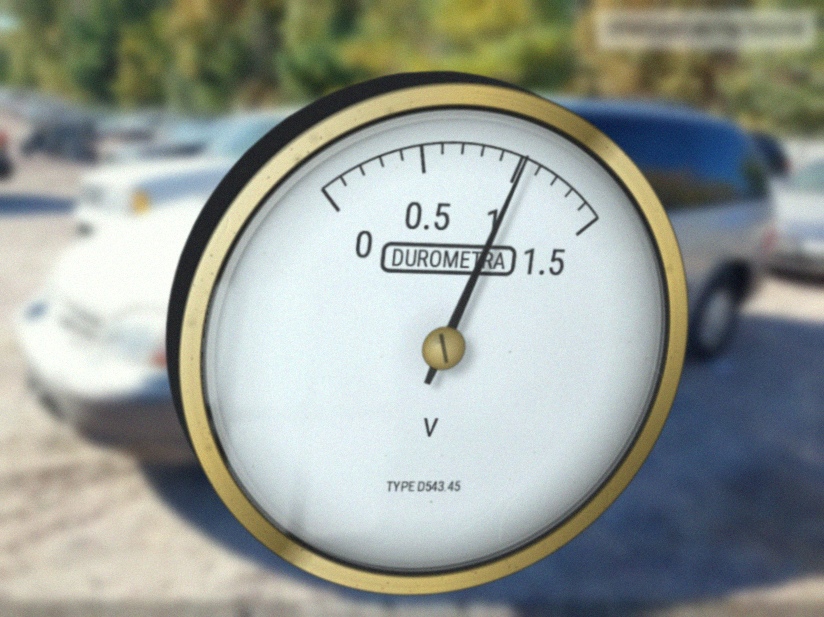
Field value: {"value": 1, "unit": "V"}
